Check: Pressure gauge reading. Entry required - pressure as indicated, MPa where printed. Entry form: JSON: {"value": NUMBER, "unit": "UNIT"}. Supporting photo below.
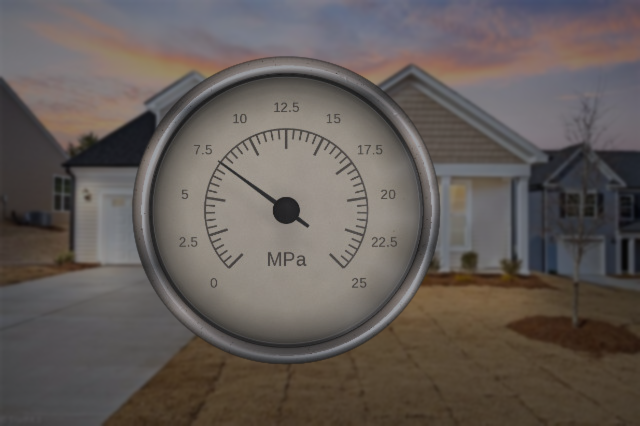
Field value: {"value": 7.5, "unit": "MPa"}
